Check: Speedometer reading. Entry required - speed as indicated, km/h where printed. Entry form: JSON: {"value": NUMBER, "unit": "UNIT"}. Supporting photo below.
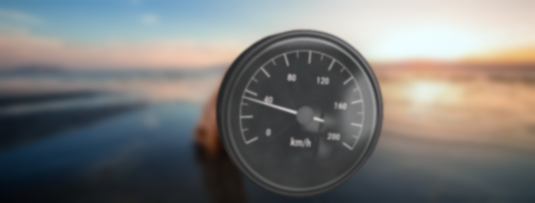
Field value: {"value": 35, "unit": "km/h"}
